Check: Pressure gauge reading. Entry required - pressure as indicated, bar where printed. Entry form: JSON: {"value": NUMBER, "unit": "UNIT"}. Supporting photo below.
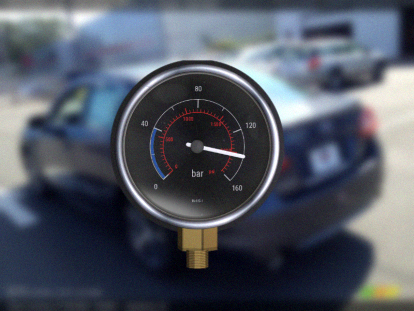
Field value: {"value": 140, "unit": "bar"}
